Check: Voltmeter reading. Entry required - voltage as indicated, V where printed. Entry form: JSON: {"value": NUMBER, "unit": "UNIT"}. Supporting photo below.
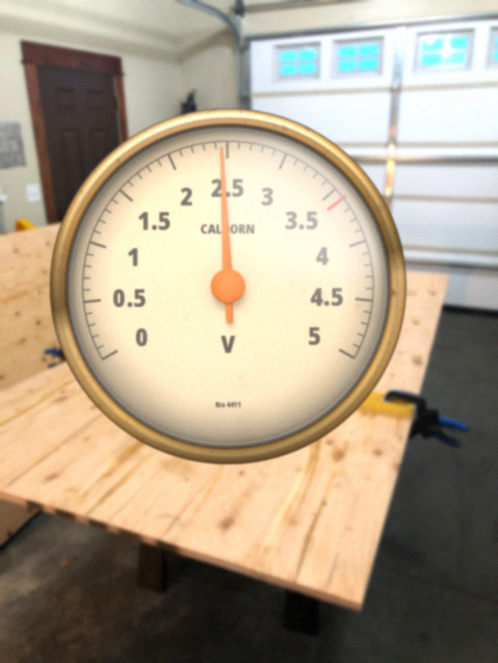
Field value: {"value": 2.45, "unit": "V"}
